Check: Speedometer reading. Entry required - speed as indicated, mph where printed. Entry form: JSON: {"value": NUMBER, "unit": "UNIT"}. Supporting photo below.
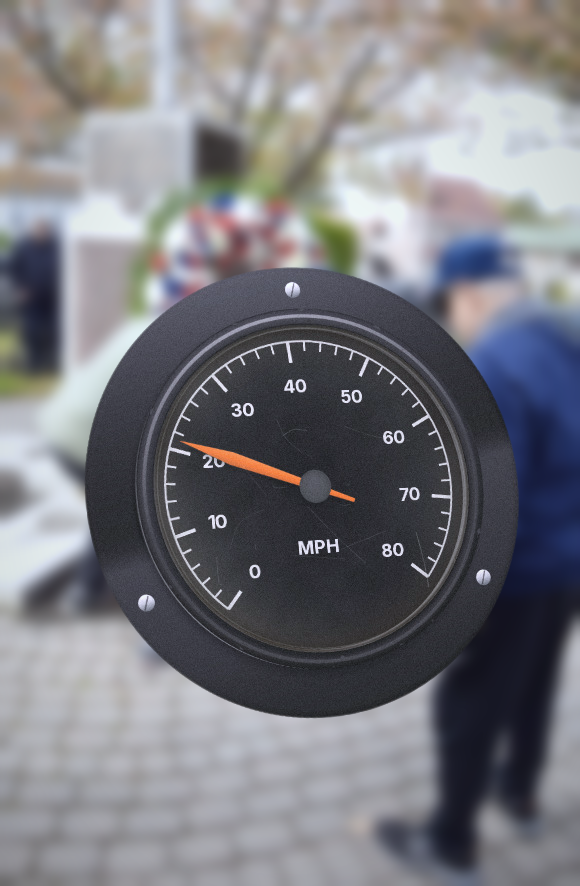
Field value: {"value": 21, "unit": "mph"}
